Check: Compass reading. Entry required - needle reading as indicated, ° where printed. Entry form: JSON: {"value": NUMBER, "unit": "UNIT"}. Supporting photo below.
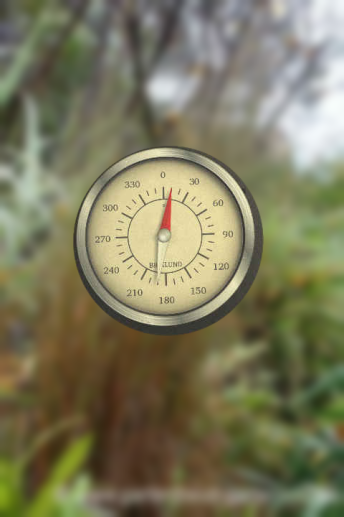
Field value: {"value": 10, "unit": "°"}
